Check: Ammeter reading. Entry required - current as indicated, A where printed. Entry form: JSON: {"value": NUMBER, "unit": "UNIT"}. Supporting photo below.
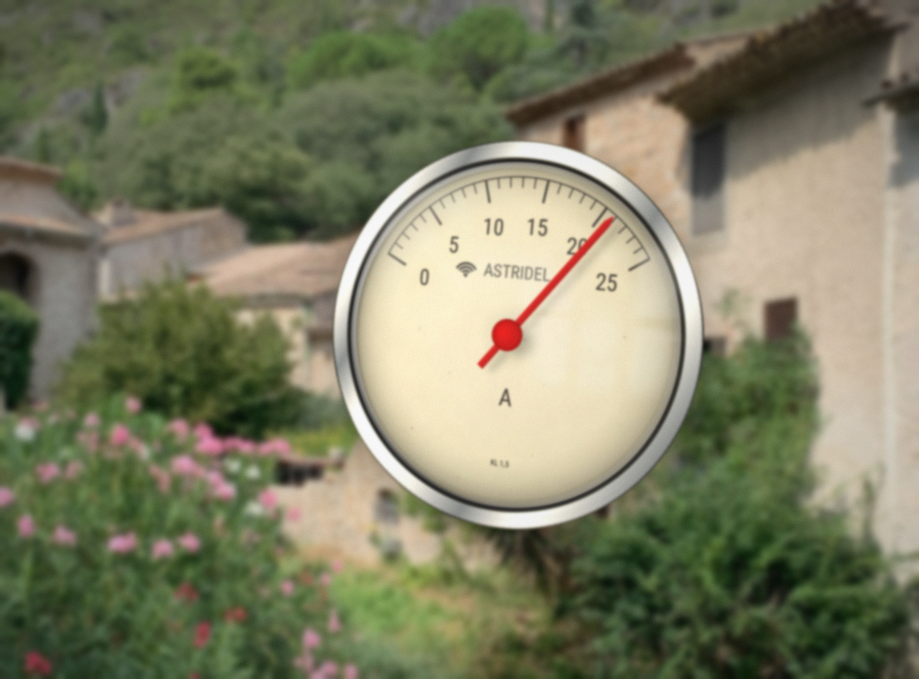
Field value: {"value": 21, "unit": "A"}
